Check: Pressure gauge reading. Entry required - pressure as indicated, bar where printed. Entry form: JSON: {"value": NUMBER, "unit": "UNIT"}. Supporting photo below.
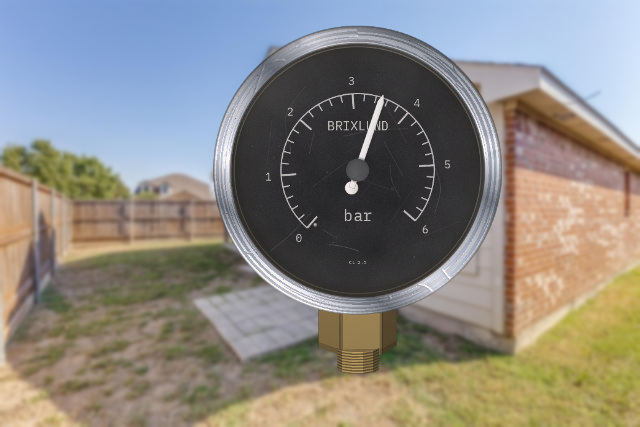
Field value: {"value": 3.5, "unit": "bar"}
